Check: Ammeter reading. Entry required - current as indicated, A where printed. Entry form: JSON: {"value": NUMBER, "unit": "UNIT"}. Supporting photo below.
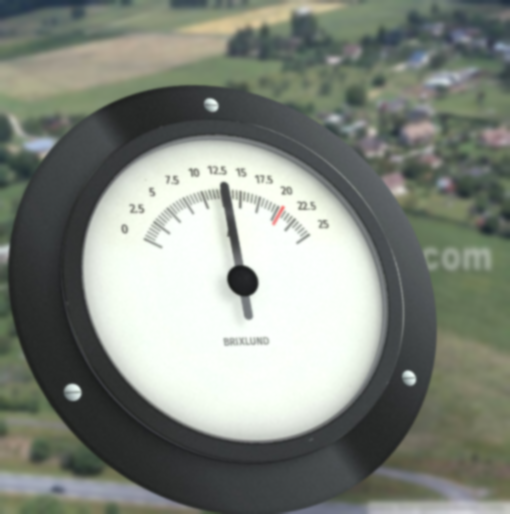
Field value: {"value": 12.5, "unit": "A"}
